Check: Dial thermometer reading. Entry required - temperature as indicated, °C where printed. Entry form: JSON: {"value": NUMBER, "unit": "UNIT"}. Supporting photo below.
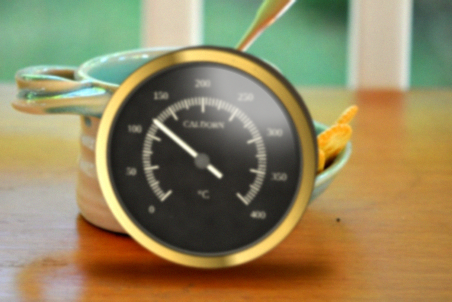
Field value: {"value": 125, "unit": "°C"}
